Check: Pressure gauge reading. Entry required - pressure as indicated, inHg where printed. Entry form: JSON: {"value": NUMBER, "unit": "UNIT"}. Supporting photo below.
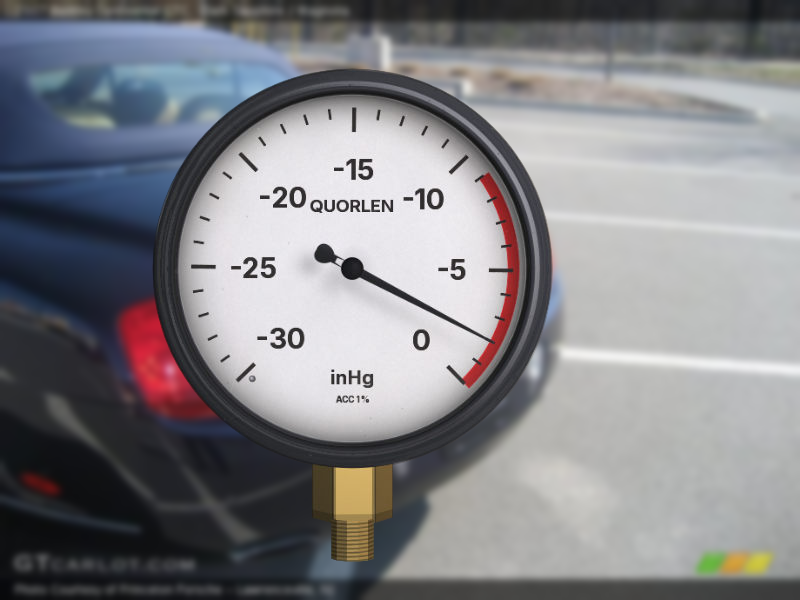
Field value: {"value": -2, "unit": "inHg"}
